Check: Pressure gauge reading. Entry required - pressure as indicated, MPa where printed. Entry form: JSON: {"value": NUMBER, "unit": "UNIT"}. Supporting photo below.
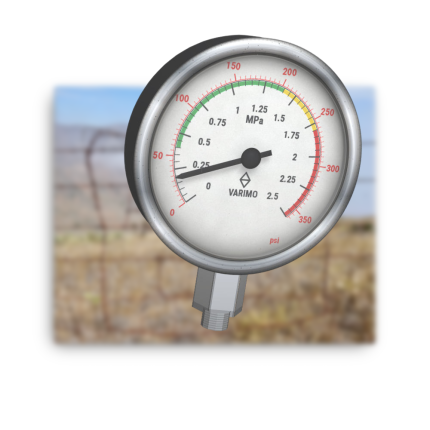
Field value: {"value": 0.2, "unit": "MPa"}
